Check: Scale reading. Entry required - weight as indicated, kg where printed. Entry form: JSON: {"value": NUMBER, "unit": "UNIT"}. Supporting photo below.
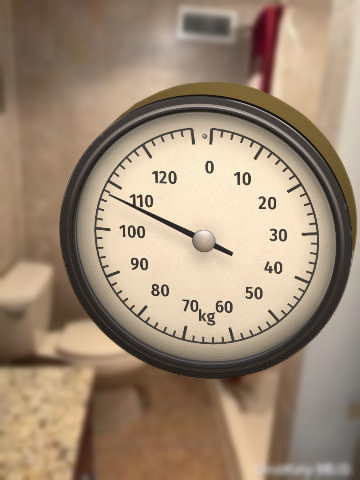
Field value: {"value": 108, "unit": "kg"}
